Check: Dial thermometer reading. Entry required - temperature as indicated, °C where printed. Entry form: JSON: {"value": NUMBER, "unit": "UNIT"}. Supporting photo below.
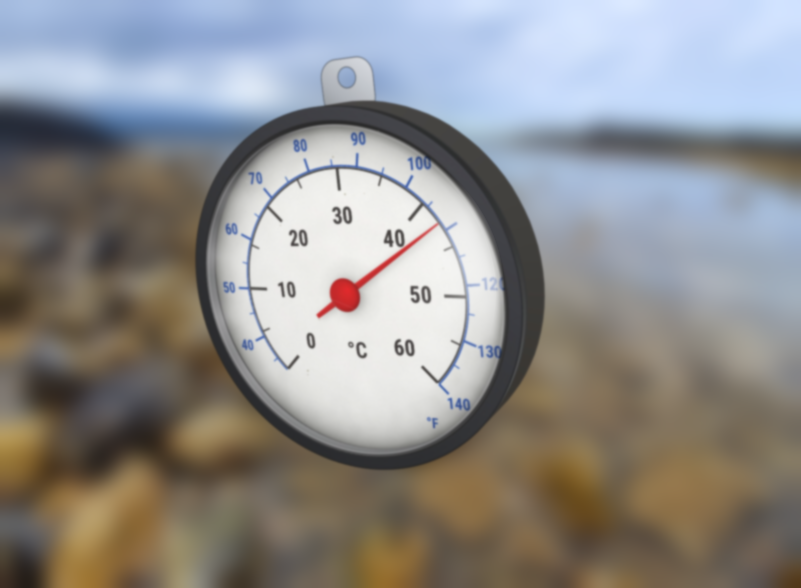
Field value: {"value": 42.5, "unit": "°C"}
